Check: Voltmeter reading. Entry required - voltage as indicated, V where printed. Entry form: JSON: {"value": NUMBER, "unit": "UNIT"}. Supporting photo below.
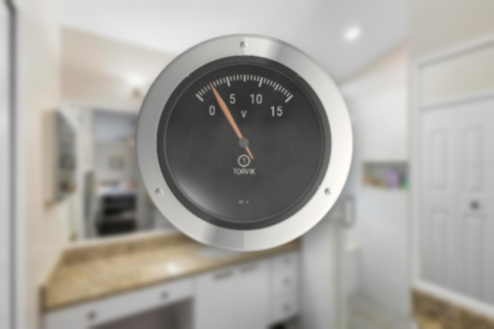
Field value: {"value": 2.5, "unit": "V"}
